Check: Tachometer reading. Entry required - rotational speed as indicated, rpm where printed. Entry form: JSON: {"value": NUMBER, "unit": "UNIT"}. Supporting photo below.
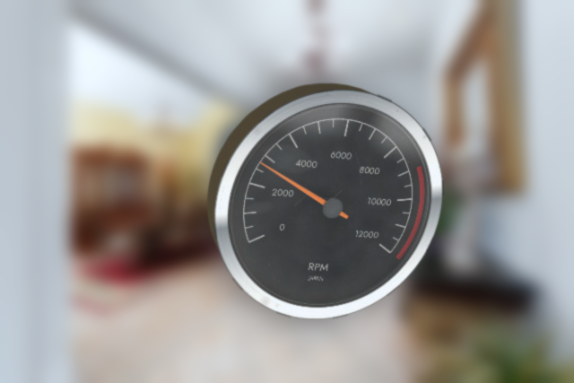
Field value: {"value": 2750, "unit": "rpm"}
